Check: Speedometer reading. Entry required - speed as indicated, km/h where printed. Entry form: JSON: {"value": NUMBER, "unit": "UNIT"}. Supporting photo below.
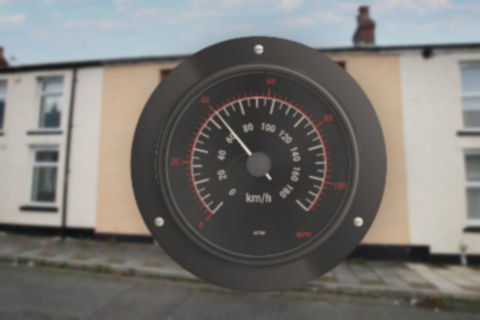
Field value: {"value": 65, "unit": "km/h"}
